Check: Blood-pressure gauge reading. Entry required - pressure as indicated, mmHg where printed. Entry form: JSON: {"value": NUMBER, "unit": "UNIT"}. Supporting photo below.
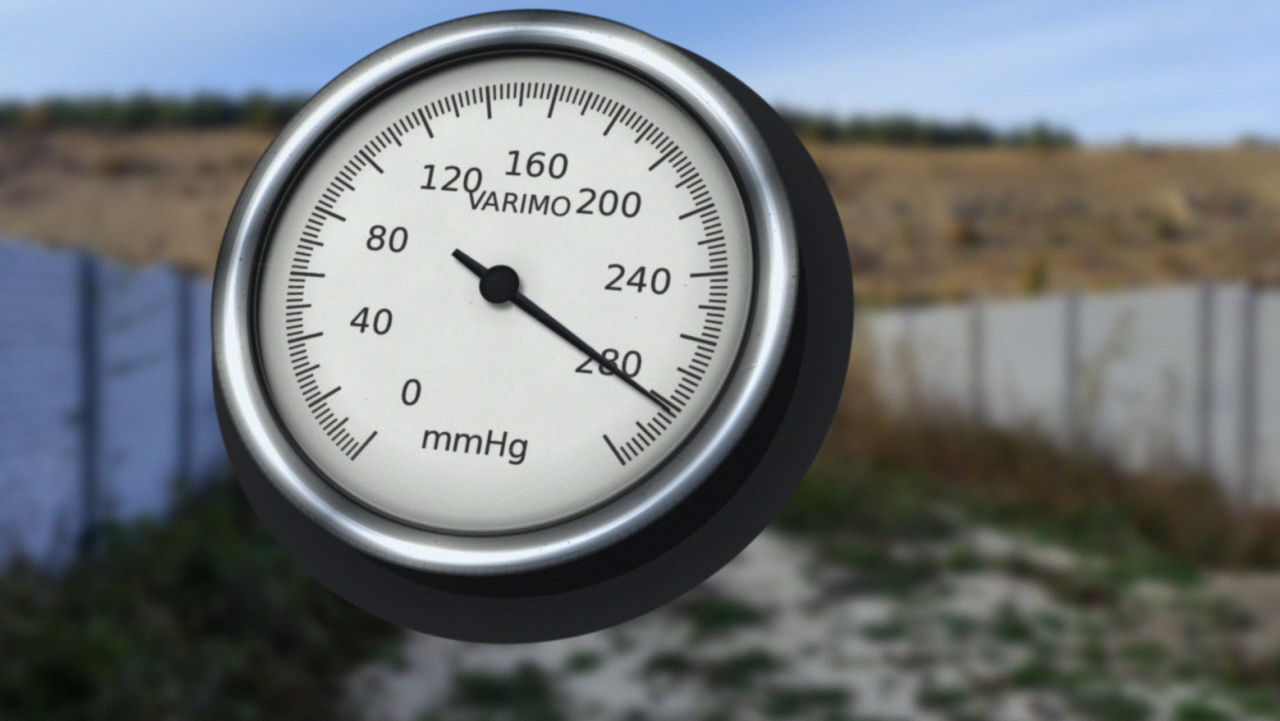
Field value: {"value": 282, "unit": "mmHg"}
